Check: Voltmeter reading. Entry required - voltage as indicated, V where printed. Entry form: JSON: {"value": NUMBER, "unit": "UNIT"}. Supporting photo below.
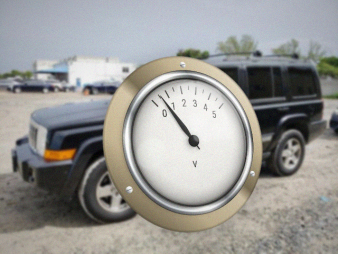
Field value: {"value": 0.5, "unit": "V"}
